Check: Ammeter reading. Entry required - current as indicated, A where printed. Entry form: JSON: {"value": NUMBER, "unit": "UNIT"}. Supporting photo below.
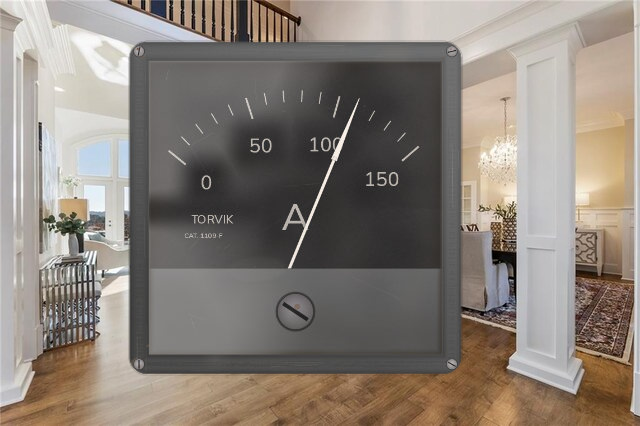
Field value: {"value": 110, "unit": "A"}
